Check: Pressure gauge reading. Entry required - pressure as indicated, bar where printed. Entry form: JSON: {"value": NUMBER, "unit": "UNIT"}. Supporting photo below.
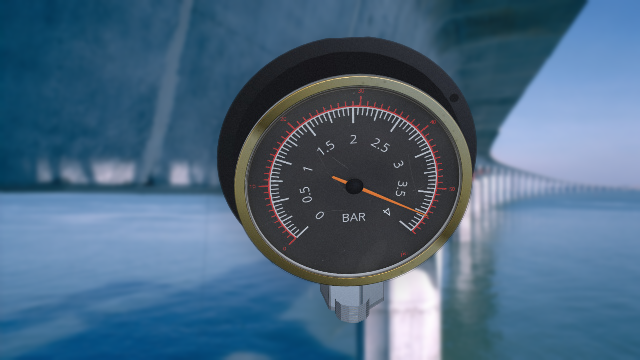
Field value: {"value": 3.75, "unit": "bar"}
